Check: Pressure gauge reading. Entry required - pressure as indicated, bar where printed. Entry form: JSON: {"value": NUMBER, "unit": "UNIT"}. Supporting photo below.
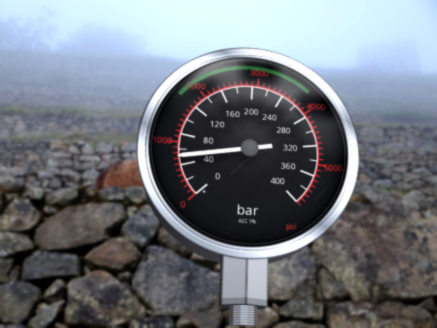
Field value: {"value": 50, "unit": "bar"}
